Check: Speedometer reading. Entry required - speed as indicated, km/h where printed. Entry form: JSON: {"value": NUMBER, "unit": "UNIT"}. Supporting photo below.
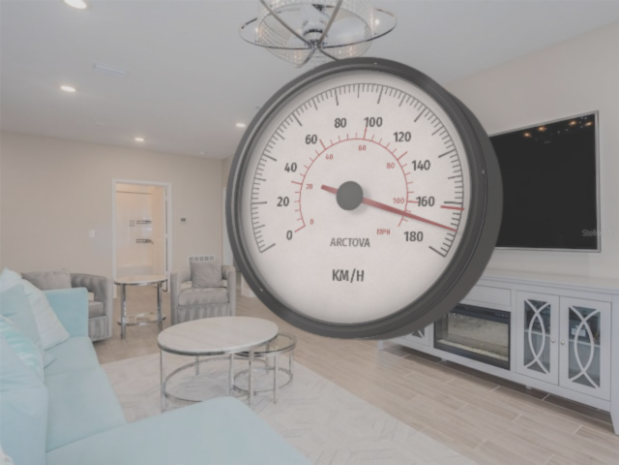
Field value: {"value": 170, "unit": "km/h"}
